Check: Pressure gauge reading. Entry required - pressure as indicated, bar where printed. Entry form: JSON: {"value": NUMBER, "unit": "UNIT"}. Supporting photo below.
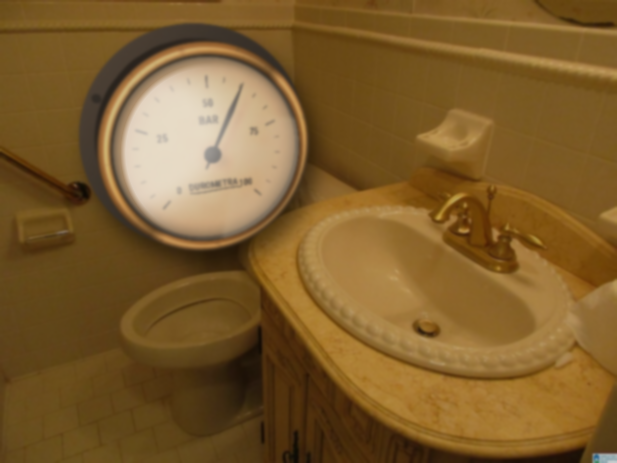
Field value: {"value": 60, "unit": "bar"}
